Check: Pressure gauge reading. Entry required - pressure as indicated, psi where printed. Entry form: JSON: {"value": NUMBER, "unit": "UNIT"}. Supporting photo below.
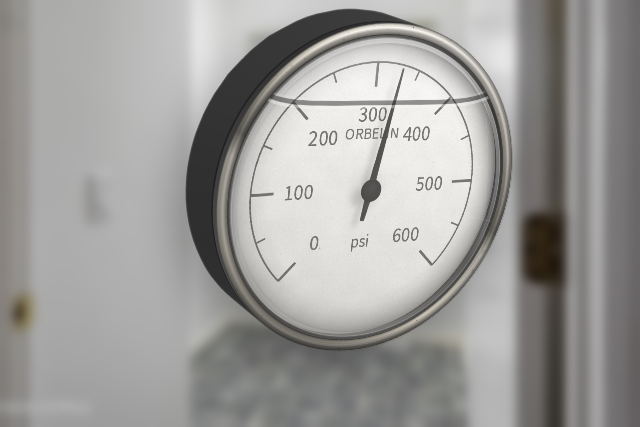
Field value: {"value": 325, "unit": "psi"}
